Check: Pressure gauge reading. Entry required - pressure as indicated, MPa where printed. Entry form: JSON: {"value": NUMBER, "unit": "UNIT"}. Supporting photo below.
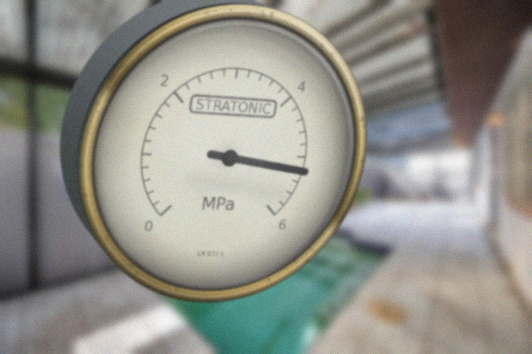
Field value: {"value": 5.2, "unit": "MPa"}
